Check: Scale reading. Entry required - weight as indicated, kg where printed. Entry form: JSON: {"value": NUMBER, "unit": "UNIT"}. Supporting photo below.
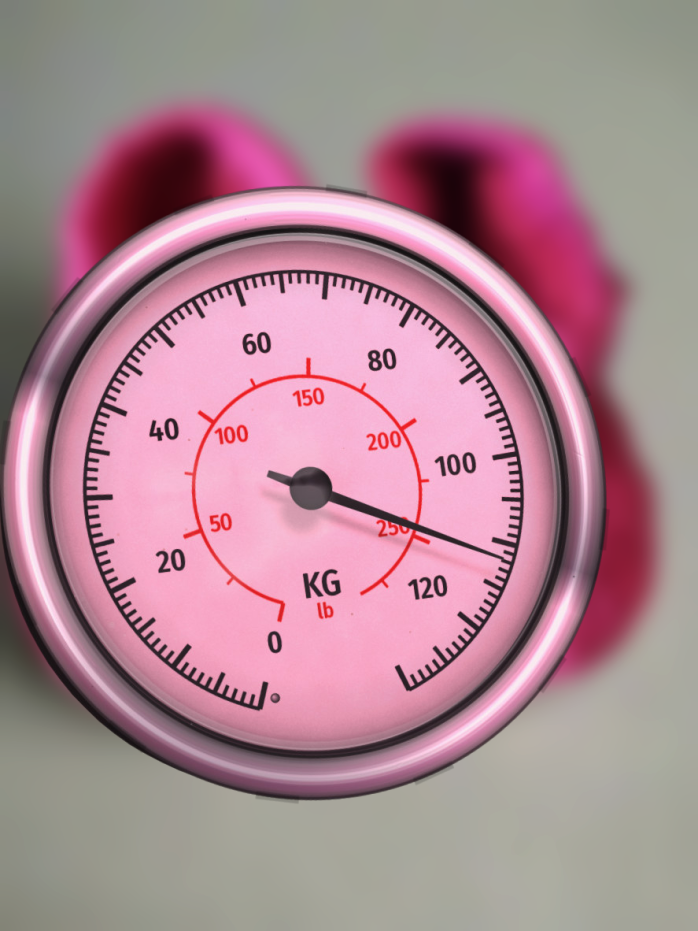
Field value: {"value": 112, "unit": "kg"}
